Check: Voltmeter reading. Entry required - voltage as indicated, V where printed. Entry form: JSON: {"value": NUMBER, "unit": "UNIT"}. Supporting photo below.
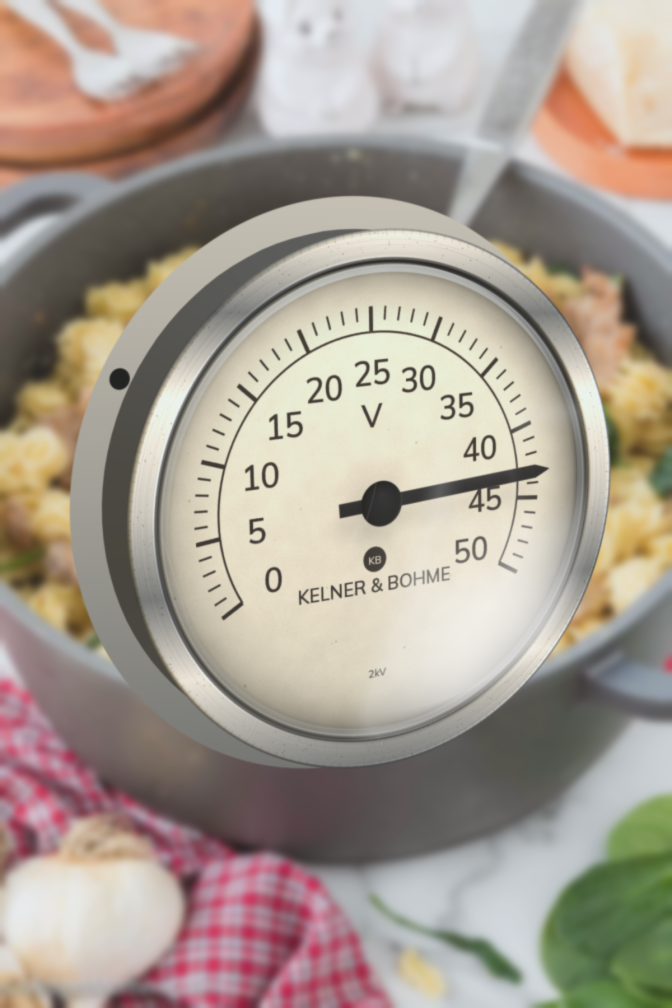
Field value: {"value": 43, "unit": "V"}
